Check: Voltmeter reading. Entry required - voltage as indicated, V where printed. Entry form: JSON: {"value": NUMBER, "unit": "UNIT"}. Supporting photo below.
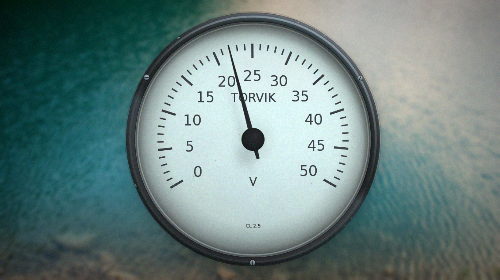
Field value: {"value": 22, "unit": "V"}
